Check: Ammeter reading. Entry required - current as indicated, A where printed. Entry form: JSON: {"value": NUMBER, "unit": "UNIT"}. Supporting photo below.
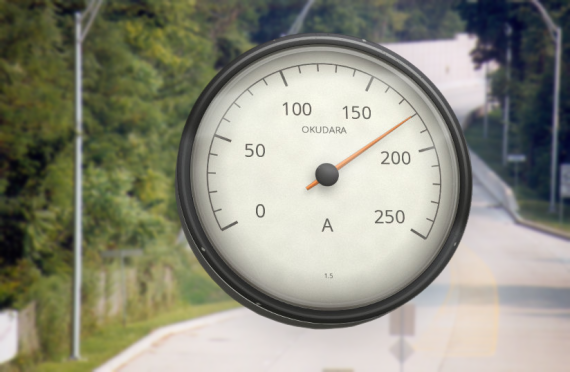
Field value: {"value": 180, "unit": "A"}
